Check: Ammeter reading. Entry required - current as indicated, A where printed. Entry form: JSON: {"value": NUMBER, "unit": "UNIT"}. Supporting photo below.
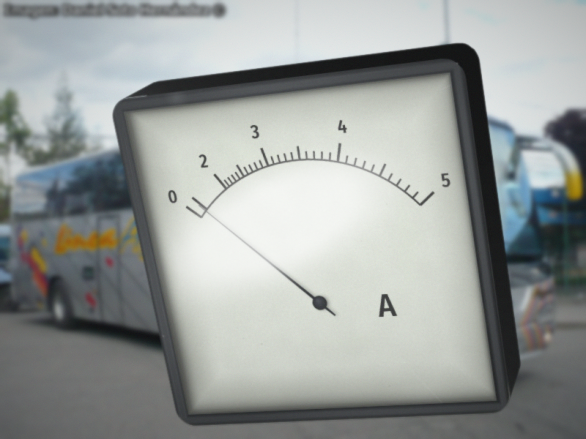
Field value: {"value": 1, "unit": "A"}
